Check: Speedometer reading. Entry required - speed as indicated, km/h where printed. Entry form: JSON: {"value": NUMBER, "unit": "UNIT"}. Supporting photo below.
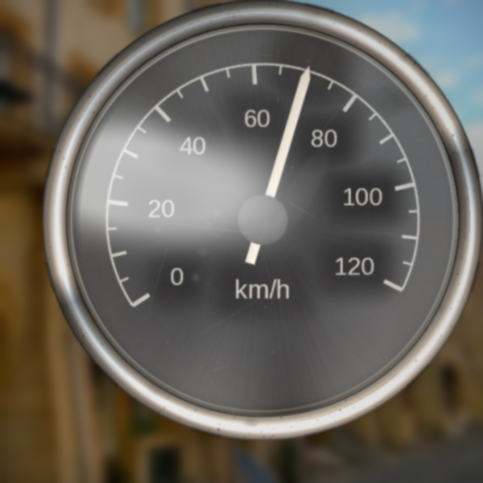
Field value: {"value": 70, "unit": "km/h"}
